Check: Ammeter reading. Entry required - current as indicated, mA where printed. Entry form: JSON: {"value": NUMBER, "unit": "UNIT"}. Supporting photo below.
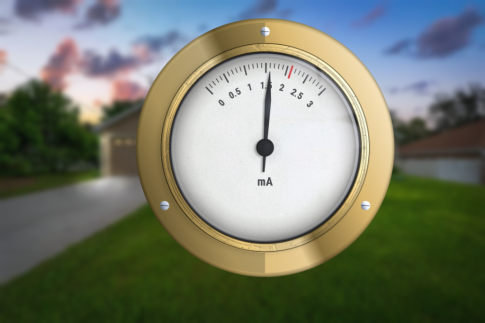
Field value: {"value": 1.6, "unit": "mA"}
